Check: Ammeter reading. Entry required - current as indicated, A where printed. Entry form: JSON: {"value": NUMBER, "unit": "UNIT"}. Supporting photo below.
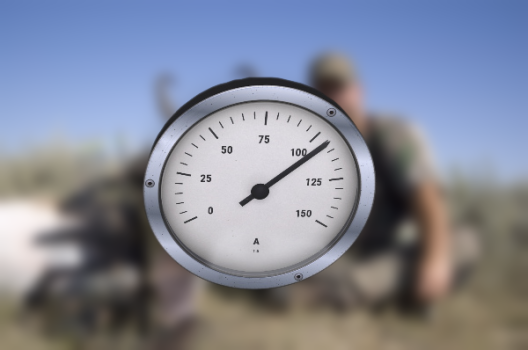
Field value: {"value": 105, "unit": "A"}
